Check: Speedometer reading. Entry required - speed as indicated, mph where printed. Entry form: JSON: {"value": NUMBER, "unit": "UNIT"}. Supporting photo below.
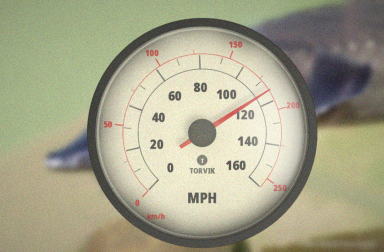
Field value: {"value": 115, "unit": "mph"}
